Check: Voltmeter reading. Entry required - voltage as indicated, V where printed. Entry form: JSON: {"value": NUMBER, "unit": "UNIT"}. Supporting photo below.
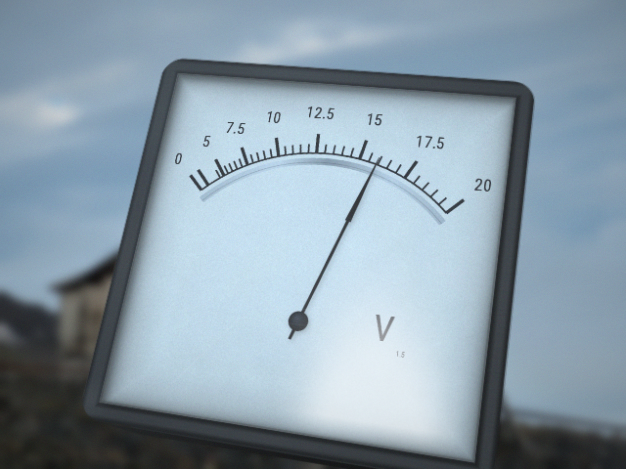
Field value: {"value": 16, "unit": "V"}
